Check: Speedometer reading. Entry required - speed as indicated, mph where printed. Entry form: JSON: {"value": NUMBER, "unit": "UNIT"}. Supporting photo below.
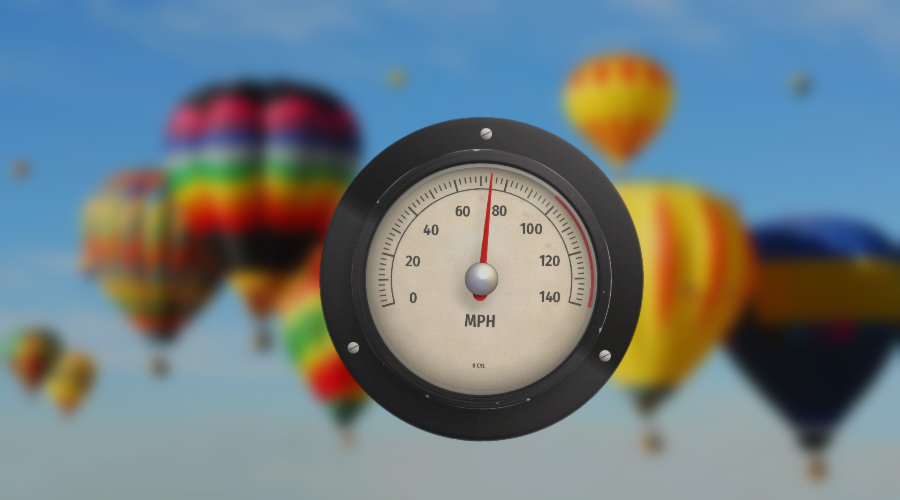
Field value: {"value": 74, "unit": "mph"}
